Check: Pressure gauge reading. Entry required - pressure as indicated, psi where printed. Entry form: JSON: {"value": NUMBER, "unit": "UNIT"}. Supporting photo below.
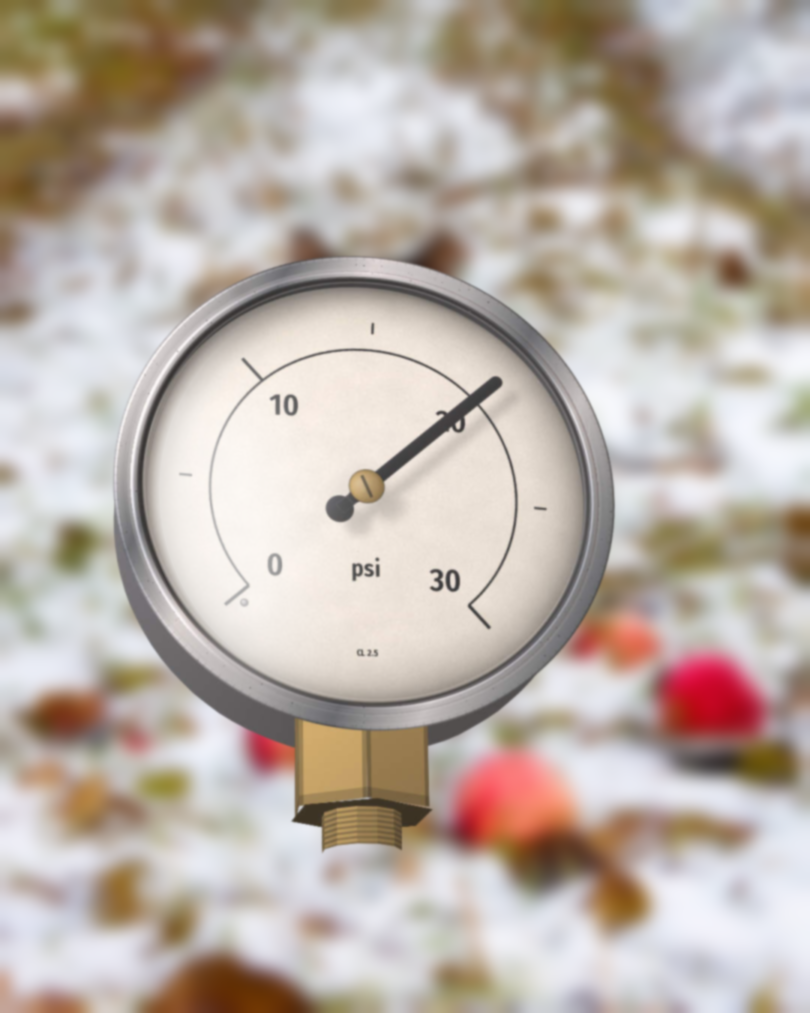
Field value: {"value": 20, "unit": "psi"}
